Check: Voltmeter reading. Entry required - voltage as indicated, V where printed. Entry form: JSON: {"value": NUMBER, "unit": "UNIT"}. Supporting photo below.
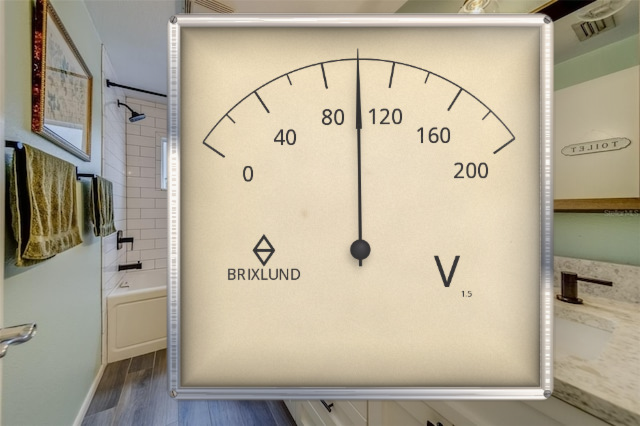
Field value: {"value": 100, "unit": "V"}
